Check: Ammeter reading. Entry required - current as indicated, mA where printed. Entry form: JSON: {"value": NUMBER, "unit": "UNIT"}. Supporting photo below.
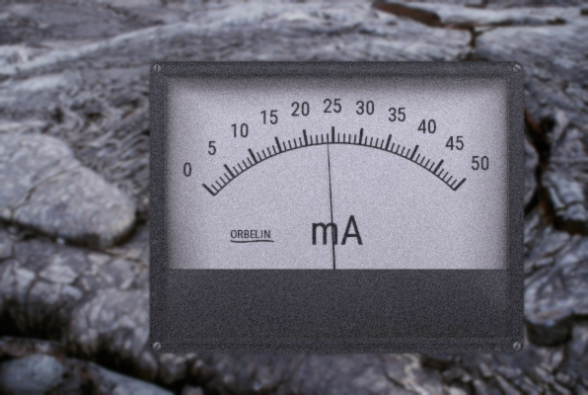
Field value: {"value": 24, "unit": "mA"}
